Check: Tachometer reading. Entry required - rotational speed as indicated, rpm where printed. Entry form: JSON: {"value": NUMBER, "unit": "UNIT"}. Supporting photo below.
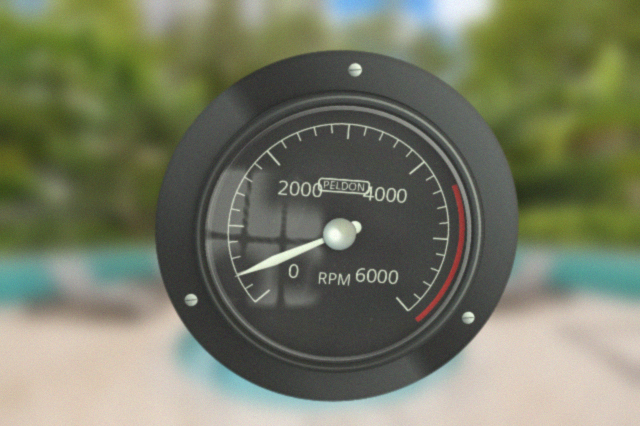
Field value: {"value": 400, "unit": "rpm"}
